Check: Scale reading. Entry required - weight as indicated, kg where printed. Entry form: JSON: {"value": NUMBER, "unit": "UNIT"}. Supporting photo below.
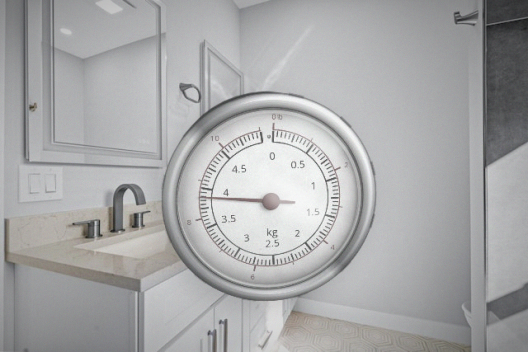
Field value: {"value": 3.9, "unit": "kg"}
